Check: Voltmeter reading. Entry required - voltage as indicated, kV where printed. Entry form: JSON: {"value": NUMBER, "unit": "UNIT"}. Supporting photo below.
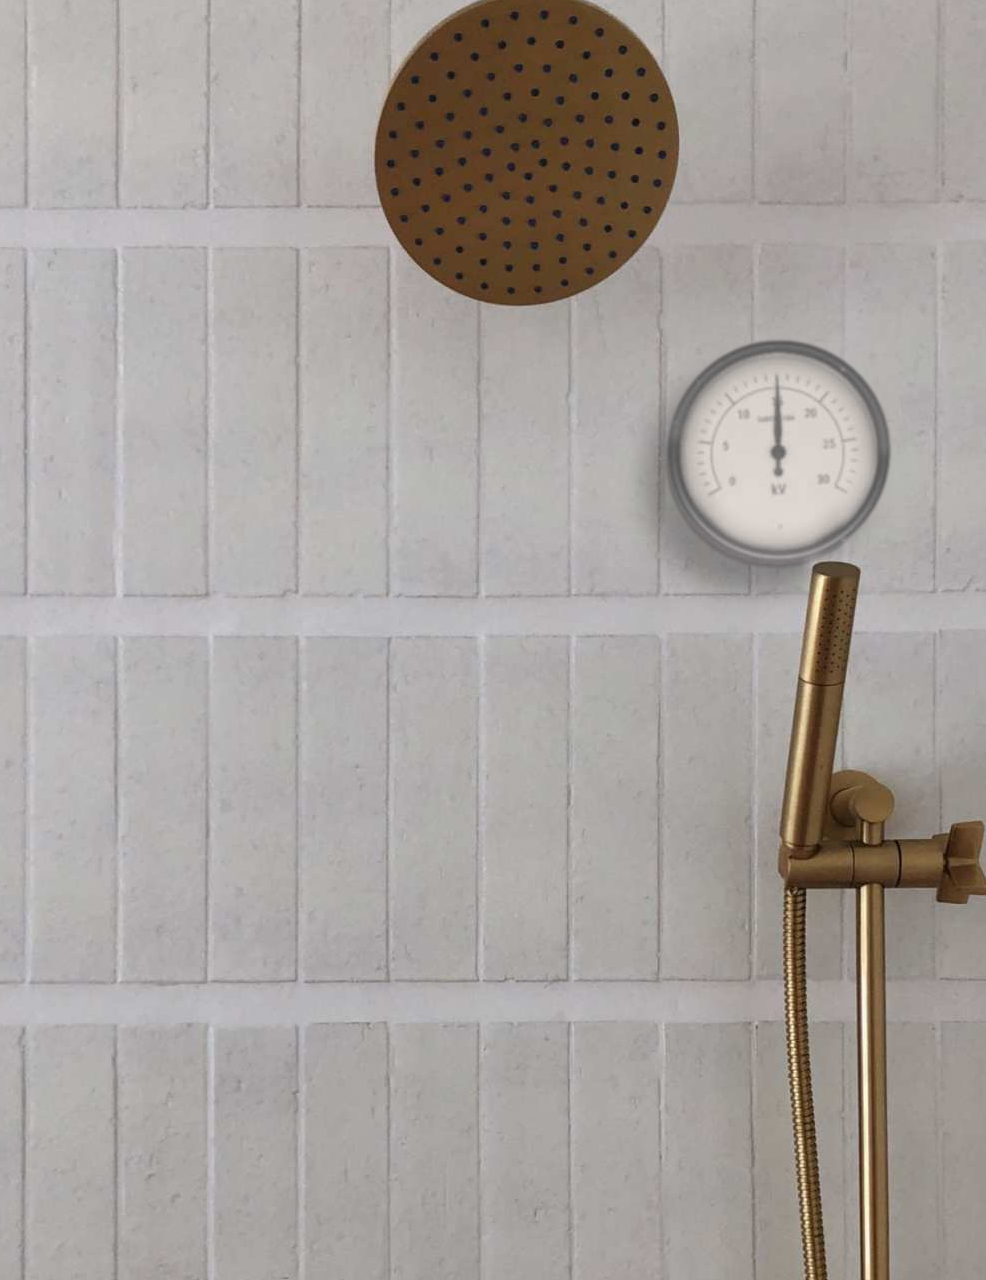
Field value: {"value": 15, "unit": "kV"}
